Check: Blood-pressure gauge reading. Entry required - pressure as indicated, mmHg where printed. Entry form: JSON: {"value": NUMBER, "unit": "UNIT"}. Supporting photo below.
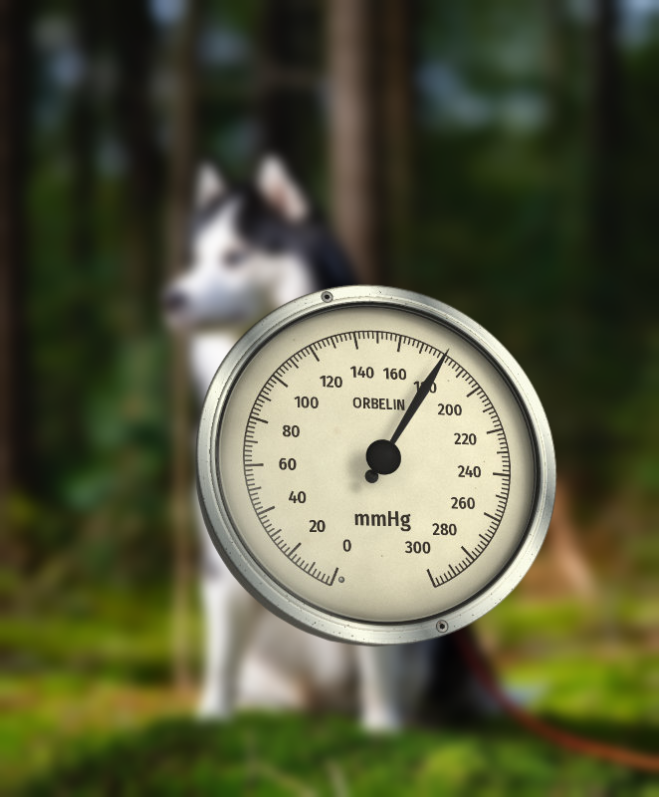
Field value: {"value": 180, "unit": "mmHg"}
